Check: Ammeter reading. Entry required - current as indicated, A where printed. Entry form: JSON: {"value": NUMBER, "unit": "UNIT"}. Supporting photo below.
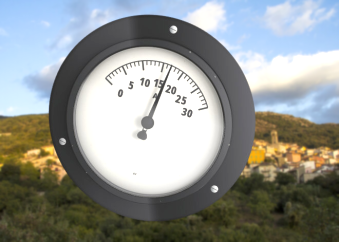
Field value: {"value": 17, "unit": "A"}
